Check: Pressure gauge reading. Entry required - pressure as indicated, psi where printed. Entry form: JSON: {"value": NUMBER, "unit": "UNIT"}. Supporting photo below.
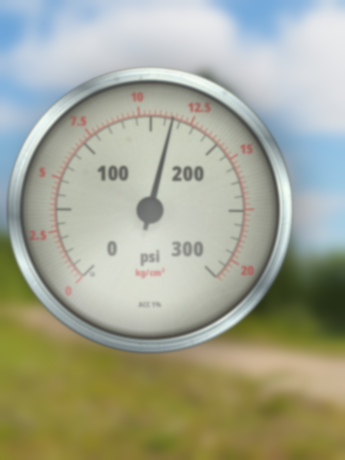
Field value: {"value": 165, "unit": "psi"}
